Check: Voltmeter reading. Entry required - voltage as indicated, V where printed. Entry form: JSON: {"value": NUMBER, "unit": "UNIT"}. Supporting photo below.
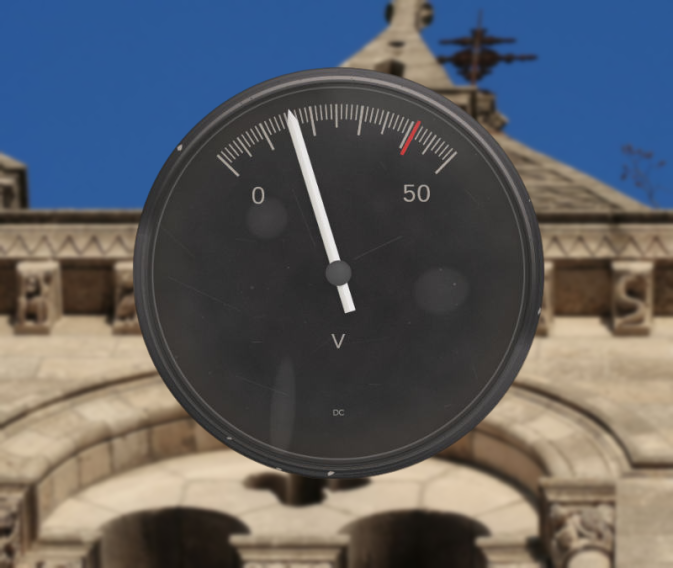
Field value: {"value": 16, "unit": "V"}
